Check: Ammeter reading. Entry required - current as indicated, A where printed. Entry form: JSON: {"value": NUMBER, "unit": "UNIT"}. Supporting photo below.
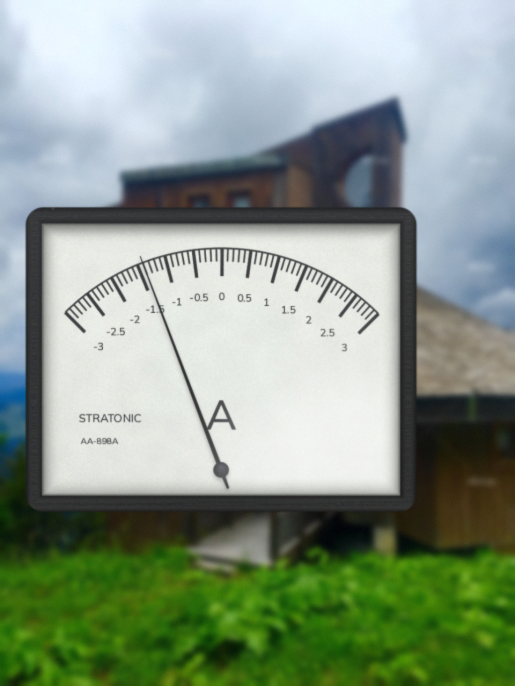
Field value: {"value": -1.4, "unit": "A"}
